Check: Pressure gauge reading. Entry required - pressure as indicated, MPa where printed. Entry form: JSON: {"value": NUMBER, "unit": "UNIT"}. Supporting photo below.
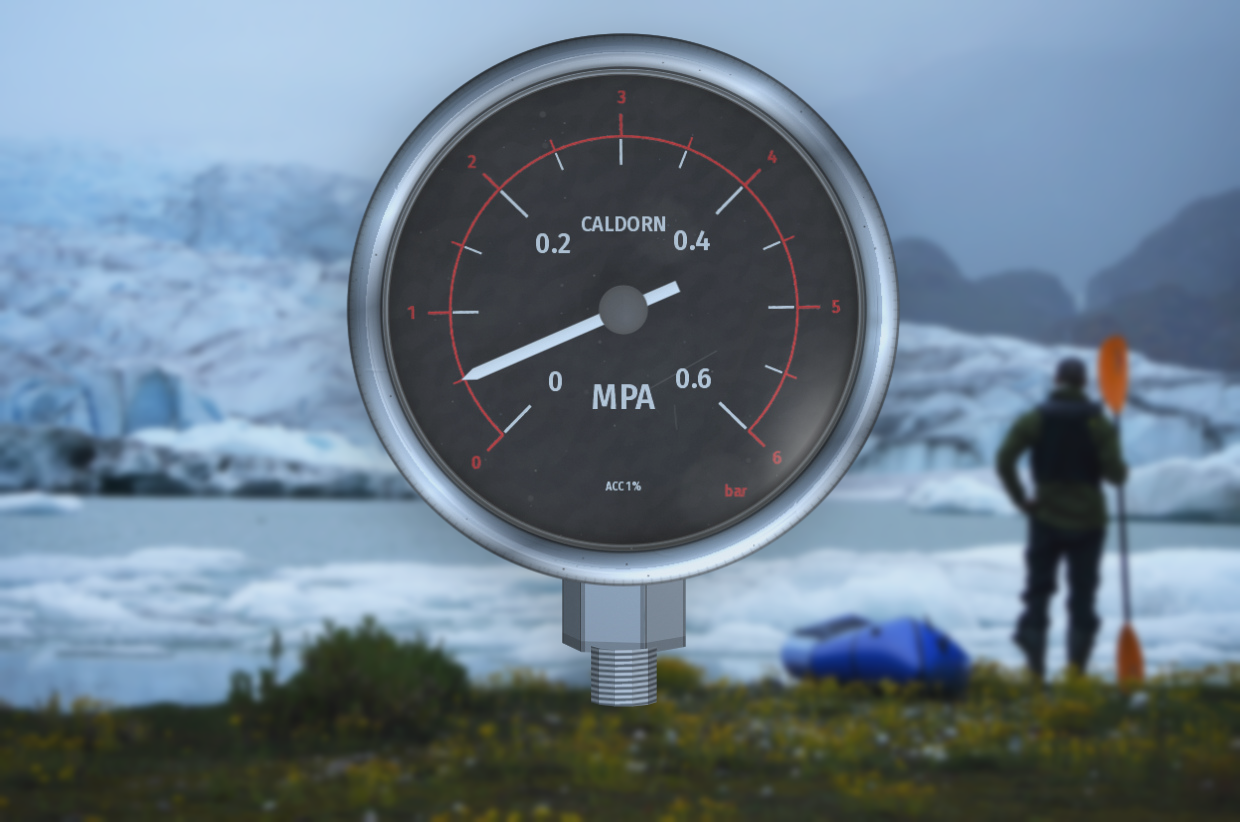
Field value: {"value": 0.05, "unit": "MPa"}
